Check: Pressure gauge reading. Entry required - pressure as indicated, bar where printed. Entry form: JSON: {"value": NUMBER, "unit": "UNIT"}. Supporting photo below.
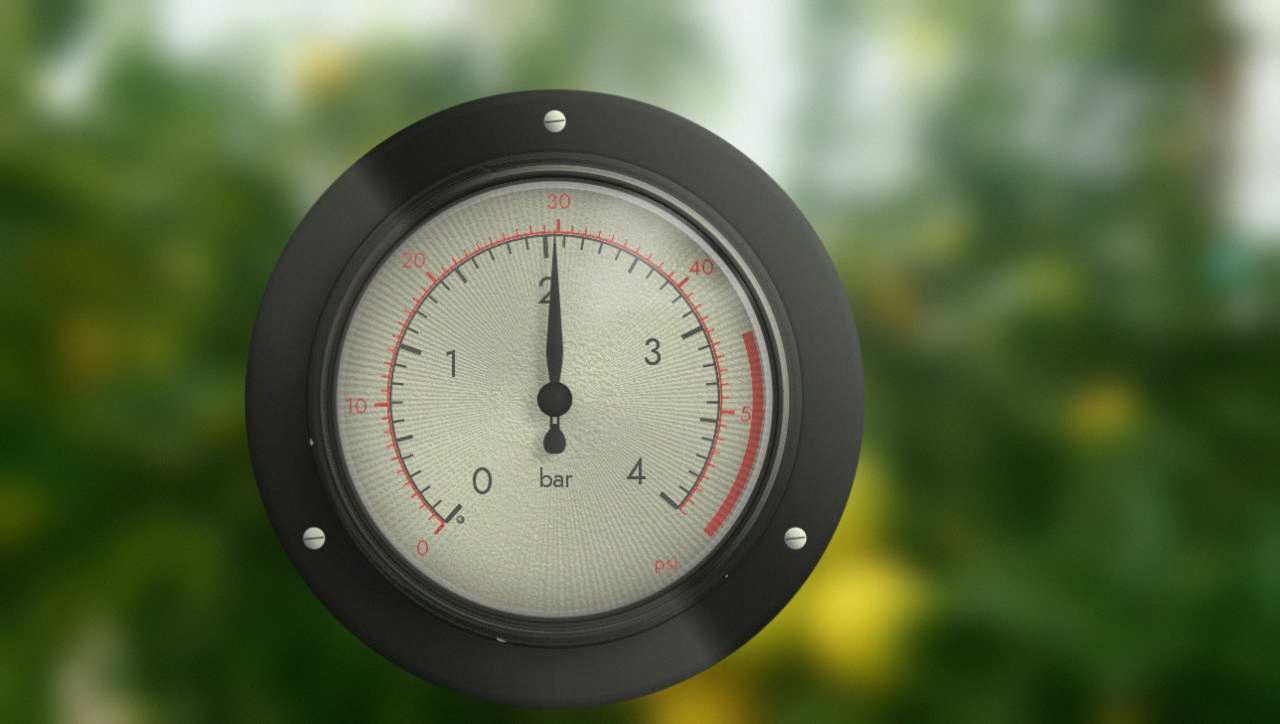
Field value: {"value": 2.05, "unit": "bar"}
